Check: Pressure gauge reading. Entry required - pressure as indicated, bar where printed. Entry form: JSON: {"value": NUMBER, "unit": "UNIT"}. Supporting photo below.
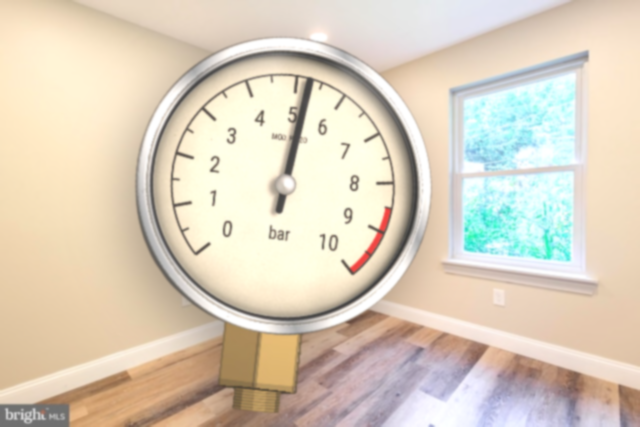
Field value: {"value": 5.25, "unit": "bar"}
